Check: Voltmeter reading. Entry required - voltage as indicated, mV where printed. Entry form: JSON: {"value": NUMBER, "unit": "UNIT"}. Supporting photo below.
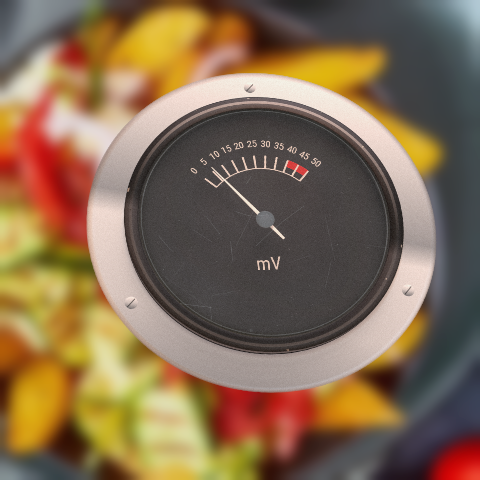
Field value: {"value": 5, "unit": "mV"}
